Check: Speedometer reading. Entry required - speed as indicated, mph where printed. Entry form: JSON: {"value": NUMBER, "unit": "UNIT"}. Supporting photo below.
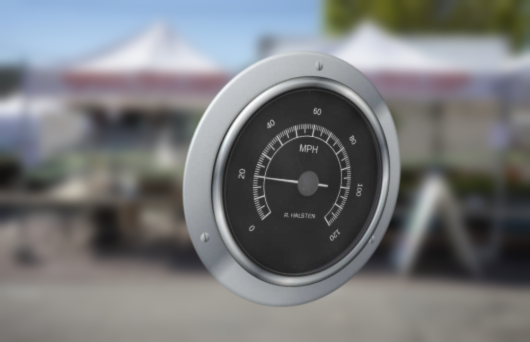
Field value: {"value": 20, "unit": "mph"}
